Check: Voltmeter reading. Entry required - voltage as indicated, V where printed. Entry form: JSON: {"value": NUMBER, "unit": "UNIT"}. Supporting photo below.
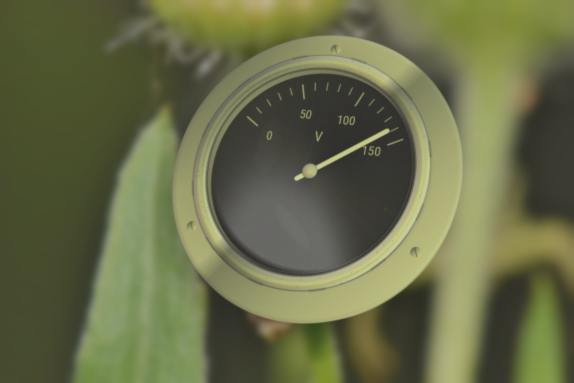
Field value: {"value": 140, "unit": "V"}
